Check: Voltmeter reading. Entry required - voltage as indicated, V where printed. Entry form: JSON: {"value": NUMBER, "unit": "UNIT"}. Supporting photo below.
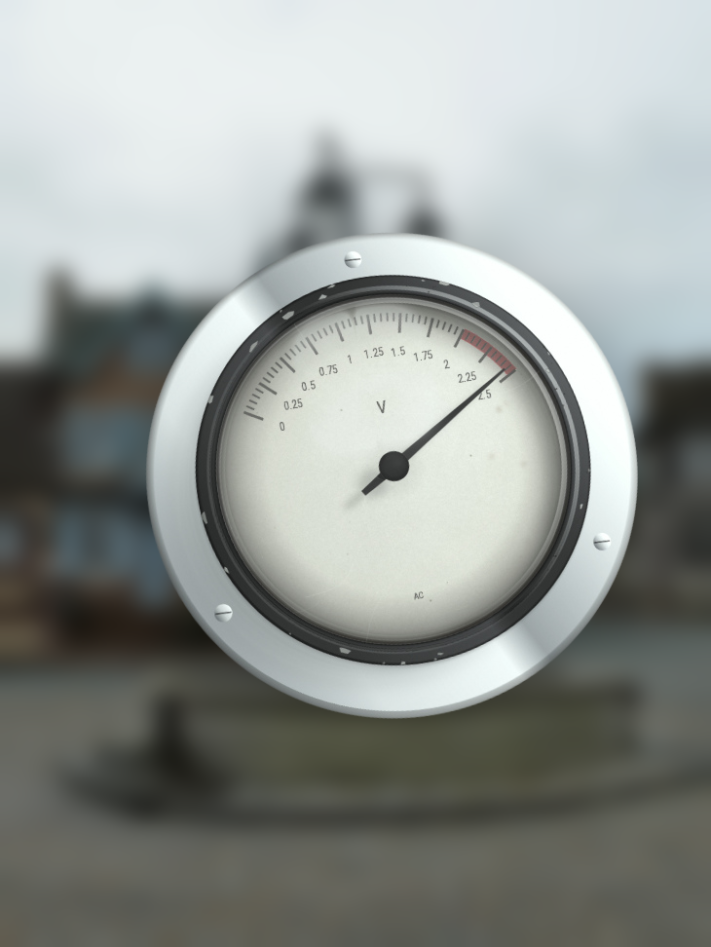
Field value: {"value": 2.45, "unit": "V"}
